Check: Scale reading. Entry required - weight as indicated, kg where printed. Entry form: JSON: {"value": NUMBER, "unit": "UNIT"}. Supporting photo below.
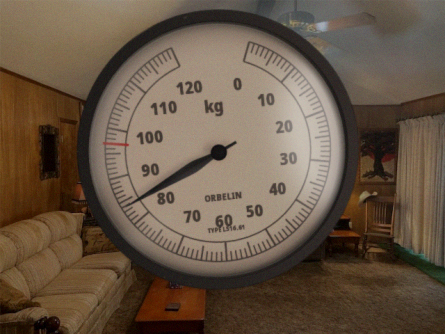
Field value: {"value": 84, "unit": "kg"}
